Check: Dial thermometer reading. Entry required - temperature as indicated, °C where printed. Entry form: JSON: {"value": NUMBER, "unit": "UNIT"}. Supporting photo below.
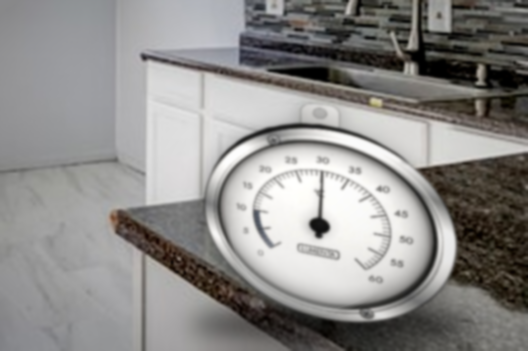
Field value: {"value": 30, "unit": "°C"}
